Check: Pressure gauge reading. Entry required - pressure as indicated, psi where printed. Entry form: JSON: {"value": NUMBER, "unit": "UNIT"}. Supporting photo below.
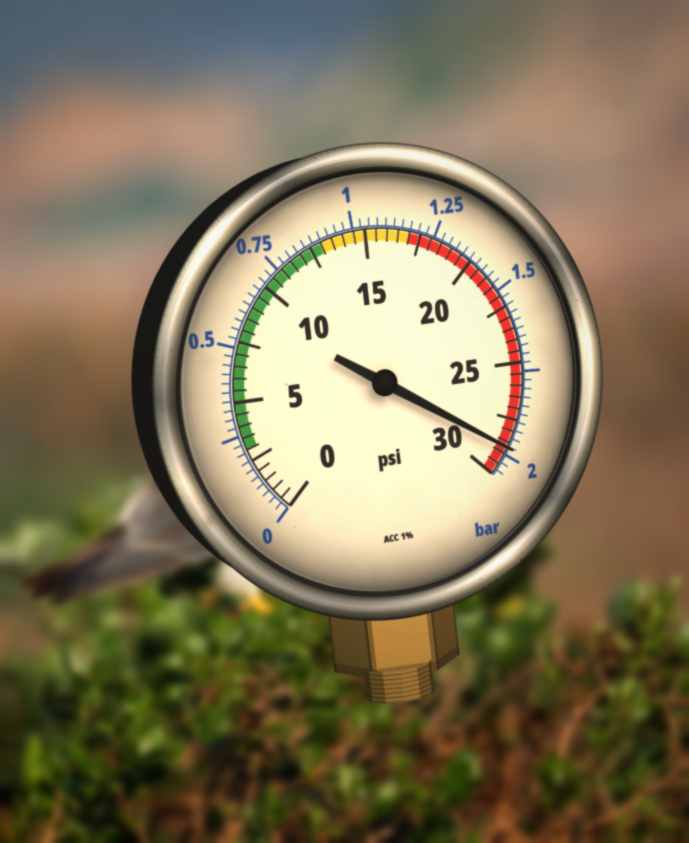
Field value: {"value": 28.75, "unit": "psi"}
